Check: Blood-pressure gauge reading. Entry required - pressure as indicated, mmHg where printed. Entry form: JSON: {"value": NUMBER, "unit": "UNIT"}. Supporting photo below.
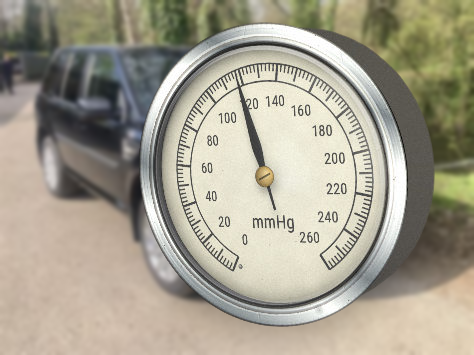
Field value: {"value": 120, "unit": "mmHg"}
